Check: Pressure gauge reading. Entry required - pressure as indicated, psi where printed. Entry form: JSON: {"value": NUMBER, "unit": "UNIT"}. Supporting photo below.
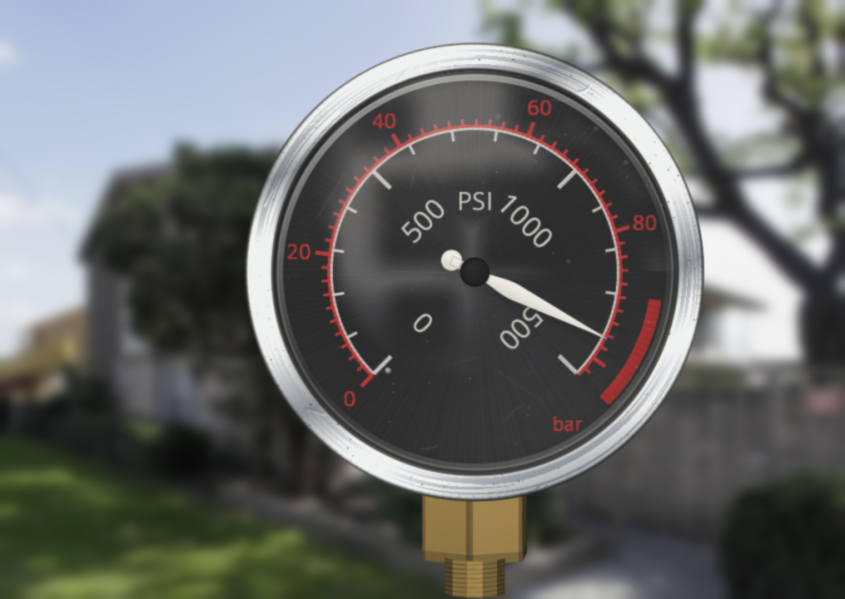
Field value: {"value": 1400, "unit": "psi"}
